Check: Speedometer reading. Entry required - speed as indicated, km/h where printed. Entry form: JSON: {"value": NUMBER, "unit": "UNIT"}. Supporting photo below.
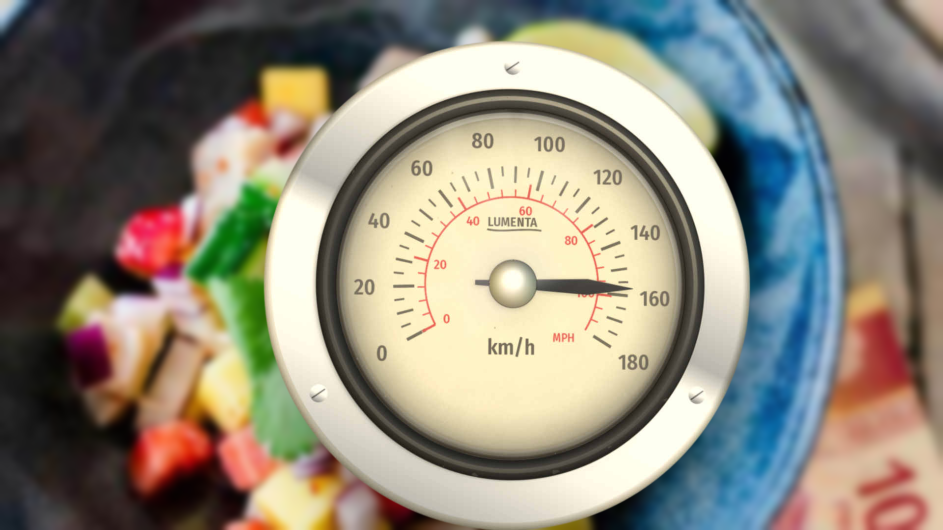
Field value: {"value": 157.5, "unit": "km/h"}
